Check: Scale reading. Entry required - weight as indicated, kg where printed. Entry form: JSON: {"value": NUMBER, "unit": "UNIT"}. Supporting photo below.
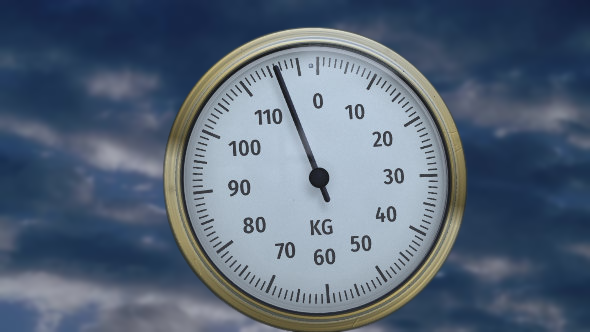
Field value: {"value": 116, "unit": "kg"}
